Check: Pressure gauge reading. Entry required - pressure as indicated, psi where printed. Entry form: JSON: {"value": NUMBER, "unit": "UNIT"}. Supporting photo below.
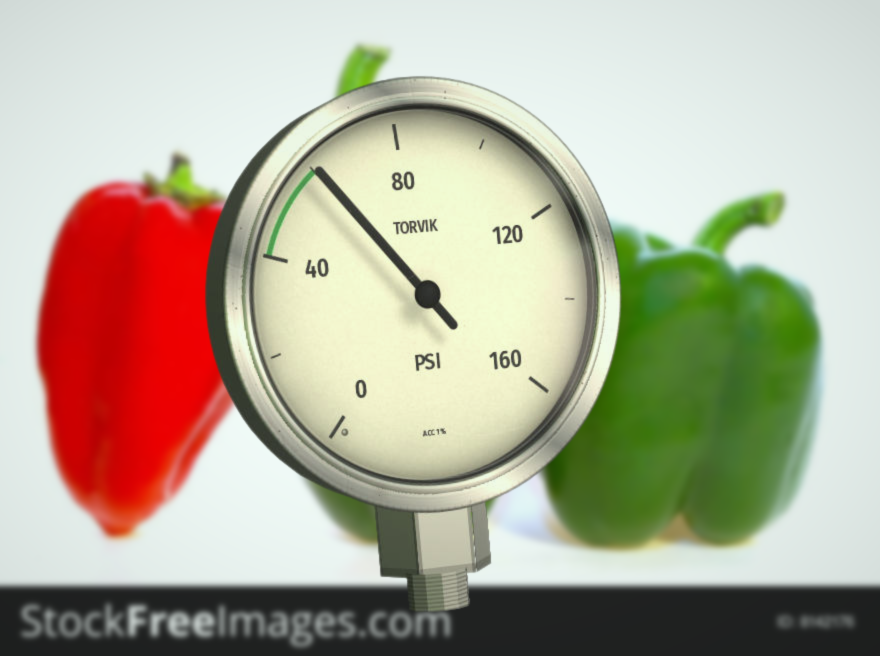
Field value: {"value": 60, "unit": "psi"}
